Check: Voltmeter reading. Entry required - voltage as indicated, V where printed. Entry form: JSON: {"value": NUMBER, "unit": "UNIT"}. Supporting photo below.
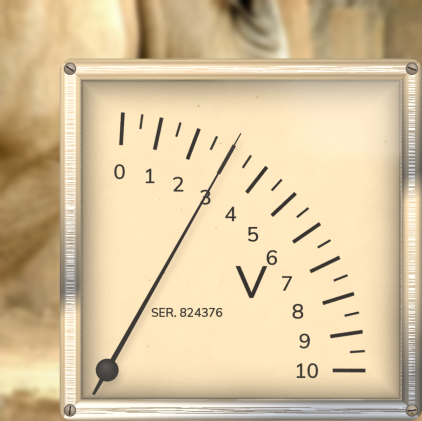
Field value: {"value": 3, "unit": "V"}
